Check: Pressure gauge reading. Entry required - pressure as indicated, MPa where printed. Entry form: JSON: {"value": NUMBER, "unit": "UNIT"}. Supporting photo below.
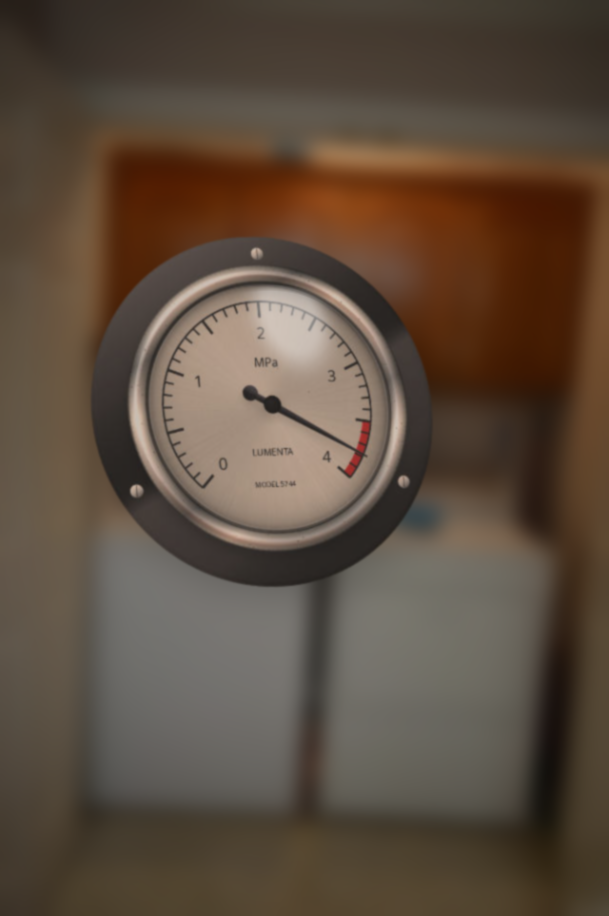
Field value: {"value": 3.8, "unit": "MPa"}
